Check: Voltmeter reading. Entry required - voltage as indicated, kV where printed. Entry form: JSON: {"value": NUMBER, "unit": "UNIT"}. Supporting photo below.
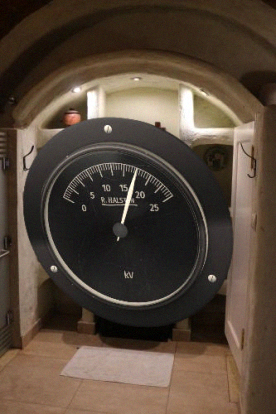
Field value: {"value": 17.5, "unit": "kV"}
